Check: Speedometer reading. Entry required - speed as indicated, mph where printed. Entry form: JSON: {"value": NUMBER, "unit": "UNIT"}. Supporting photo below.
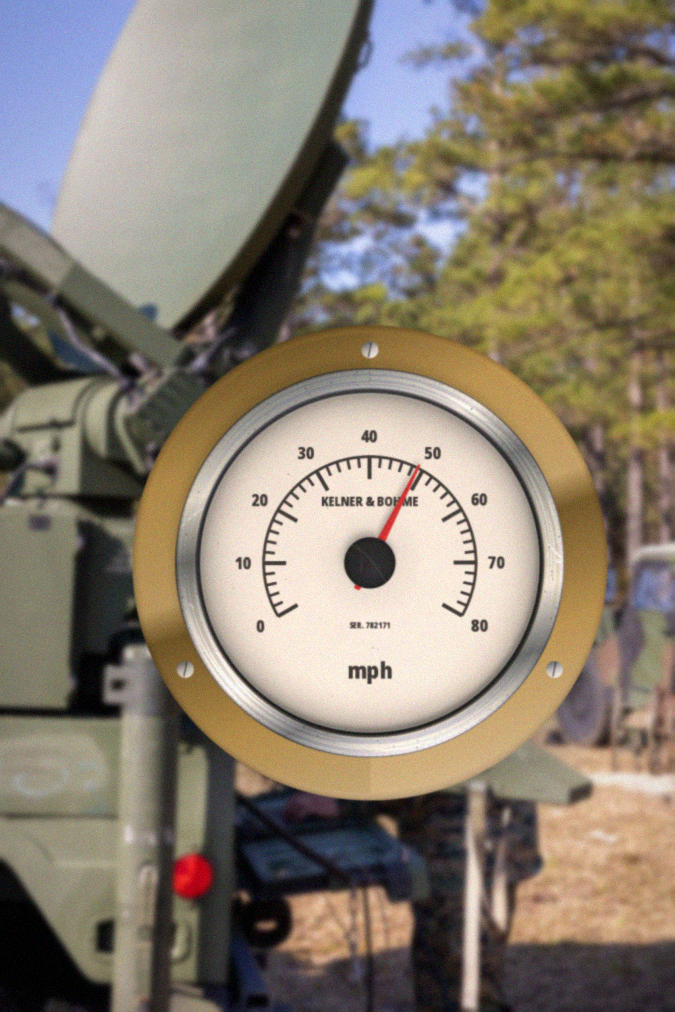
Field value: {"value": 49, "unit": "mph"}
